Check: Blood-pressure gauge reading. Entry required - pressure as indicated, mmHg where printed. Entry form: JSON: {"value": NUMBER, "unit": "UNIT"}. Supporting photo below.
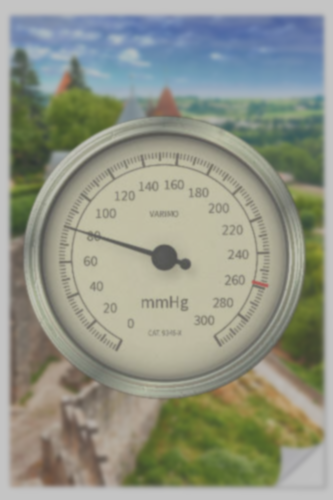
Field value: {"value": 80, "unit": "mmHg"}
